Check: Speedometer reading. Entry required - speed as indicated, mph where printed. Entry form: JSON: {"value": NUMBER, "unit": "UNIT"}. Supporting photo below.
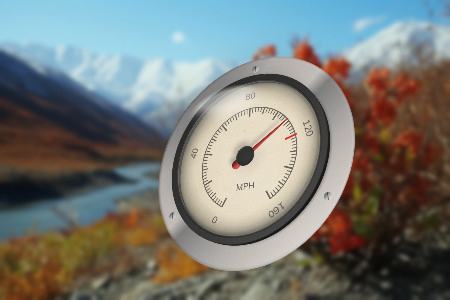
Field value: {"value": 110, "unit": "mph"}
